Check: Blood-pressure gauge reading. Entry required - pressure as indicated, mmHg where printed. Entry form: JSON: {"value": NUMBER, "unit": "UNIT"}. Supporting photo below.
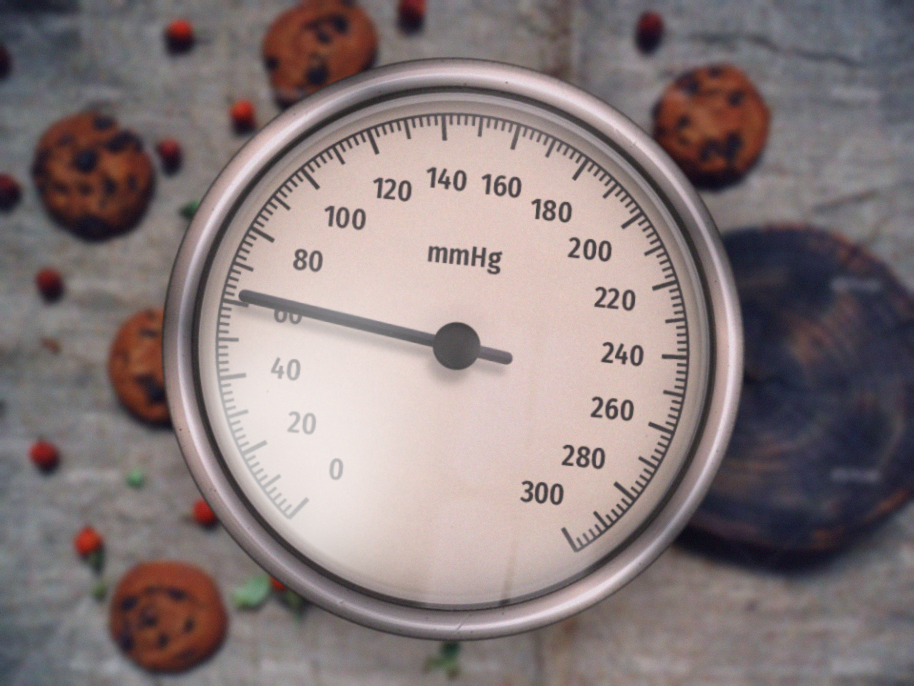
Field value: {"value": 62, "unit": "mmHg"}
